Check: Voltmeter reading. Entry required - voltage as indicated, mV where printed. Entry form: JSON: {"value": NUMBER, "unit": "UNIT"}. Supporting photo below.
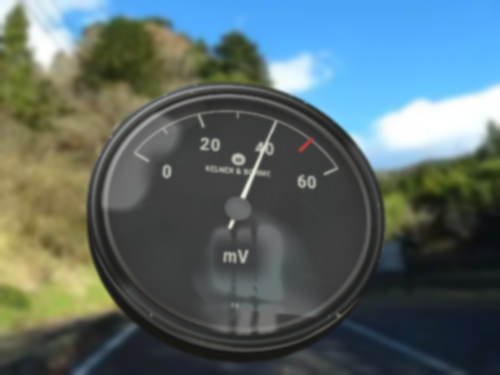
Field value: {"value": 40, "unit": "mV"}
